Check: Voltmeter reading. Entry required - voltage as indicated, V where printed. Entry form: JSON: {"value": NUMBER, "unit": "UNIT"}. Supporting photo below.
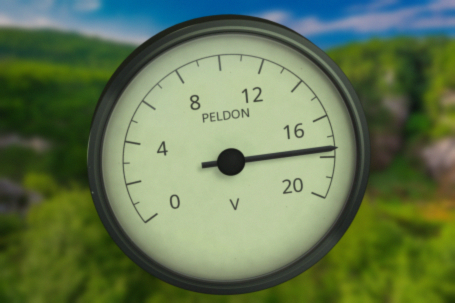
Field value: {"value": 17.5, "unit": "V"}
